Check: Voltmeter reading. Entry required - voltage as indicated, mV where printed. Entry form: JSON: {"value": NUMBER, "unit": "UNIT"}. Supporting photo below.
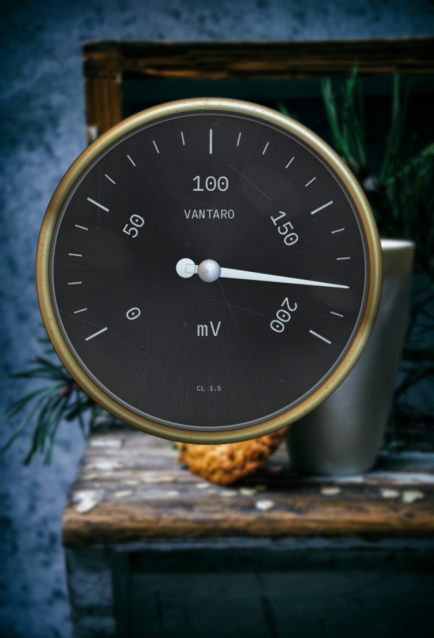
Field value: {"value": 180, "unit": "mV"}
